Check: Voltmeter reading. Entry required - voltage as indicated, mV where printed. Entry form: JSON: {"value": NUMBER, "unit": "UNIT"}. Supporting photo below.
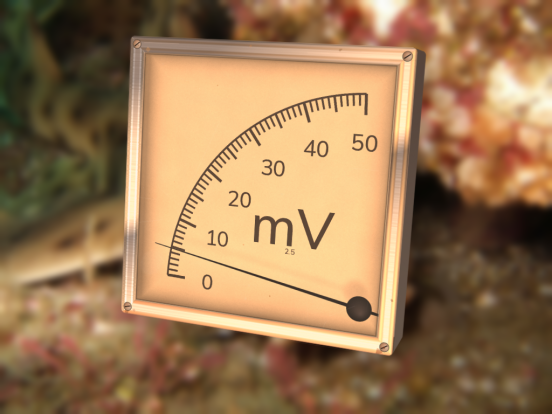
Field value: {"value": 5, "unit": "mV"}
